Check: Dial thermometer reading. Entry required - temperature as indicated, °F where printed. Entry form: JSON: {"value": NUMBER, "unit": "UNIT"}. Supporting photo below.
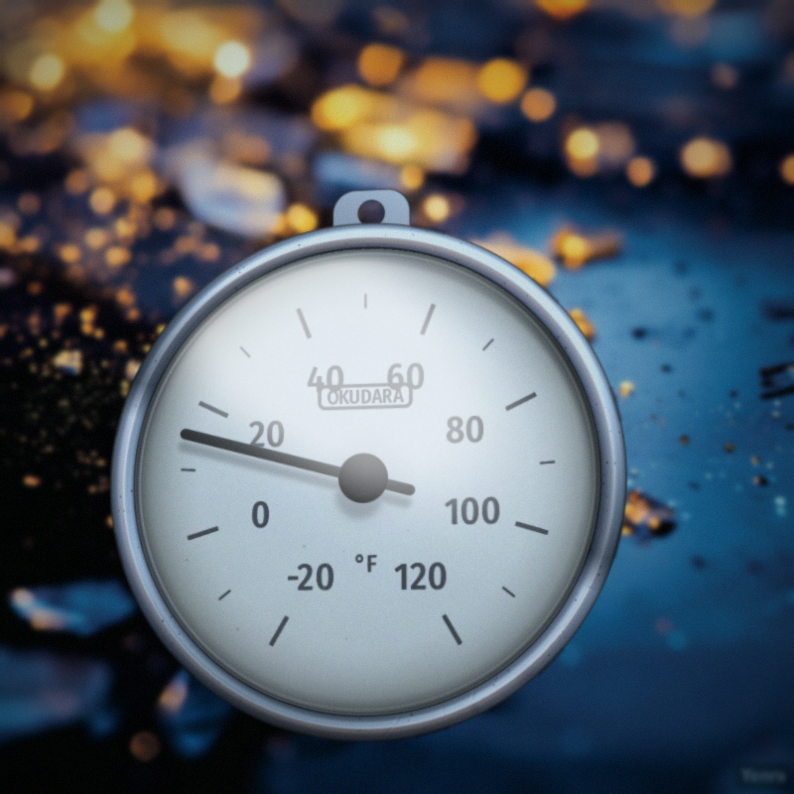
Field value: {"value": 15, "unit": "°F"}
